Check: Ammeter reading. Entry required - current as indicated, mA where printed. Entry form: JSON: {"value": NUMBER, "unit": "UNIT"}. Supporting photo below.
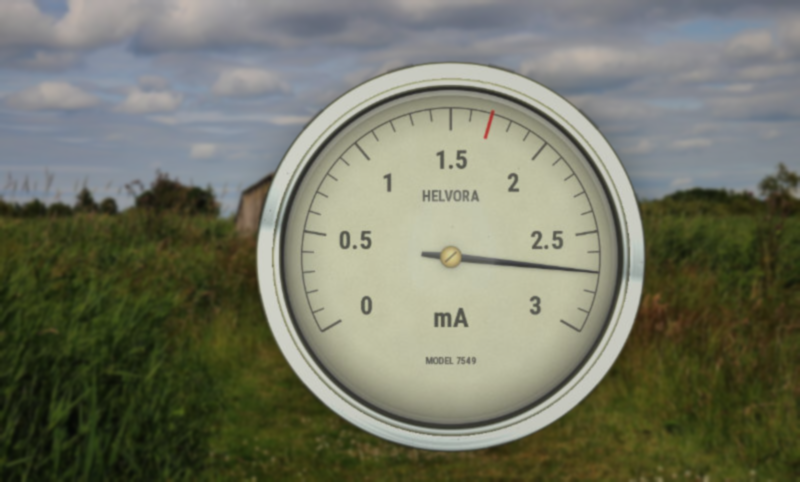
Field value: {"value": 2.7, "unit": "mA"}
